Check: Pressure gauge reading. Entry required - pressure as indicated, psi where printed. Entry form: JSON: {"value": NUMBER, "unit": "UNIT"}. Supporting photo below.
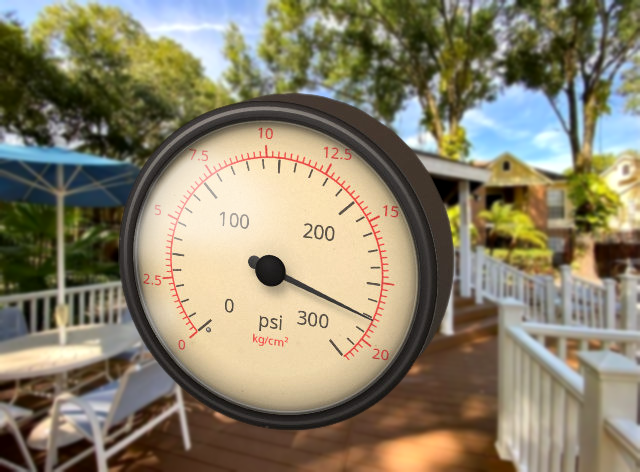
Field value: {"value": 270, "unit": "psi"}
